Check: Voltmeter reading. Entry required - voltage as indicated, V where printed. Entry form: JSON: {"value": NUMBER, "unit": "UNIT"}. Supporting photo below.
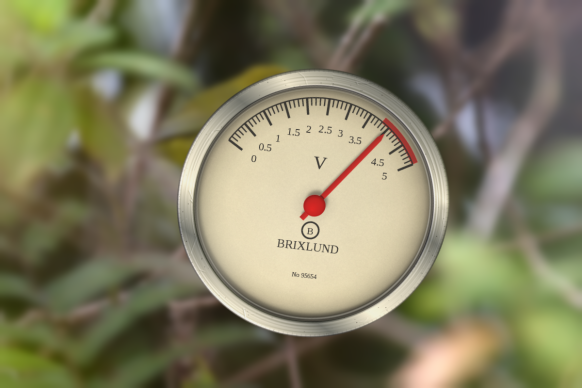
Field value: {"value": 4, "unit": "V"}
